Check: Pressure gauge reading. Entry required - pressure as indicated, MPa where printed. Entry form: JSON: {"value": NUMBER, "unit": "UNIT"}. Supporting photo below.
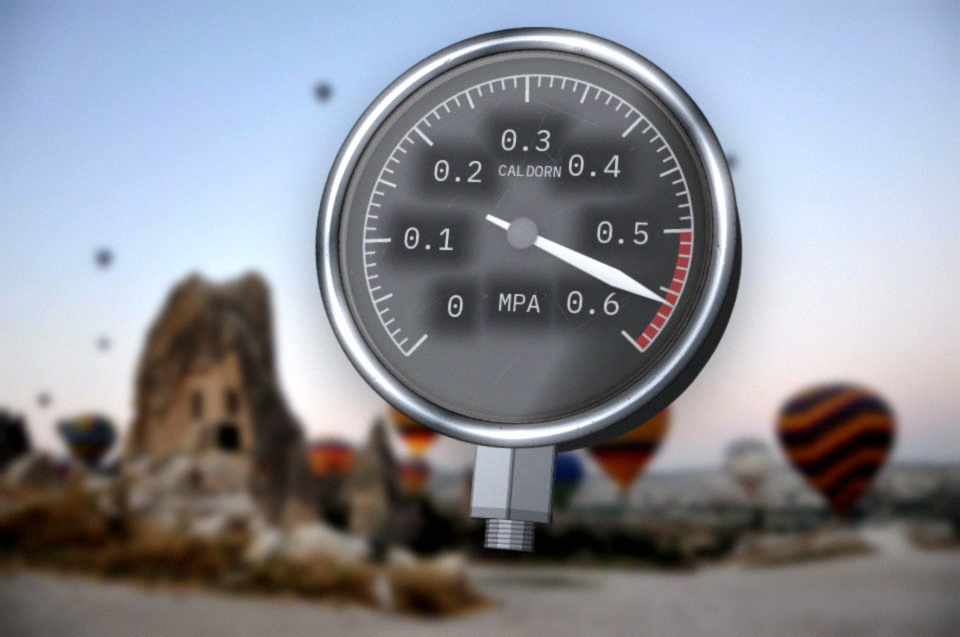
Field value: {"value": 0.56, "unit": "MPa"}
